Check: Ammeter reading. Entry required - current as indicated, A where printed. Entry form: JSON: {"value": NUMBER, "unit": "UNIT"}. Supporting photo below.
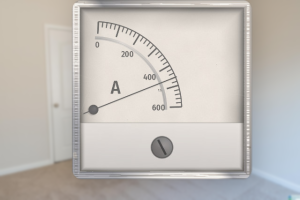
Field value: {"value": 460, "unit": "A"}
